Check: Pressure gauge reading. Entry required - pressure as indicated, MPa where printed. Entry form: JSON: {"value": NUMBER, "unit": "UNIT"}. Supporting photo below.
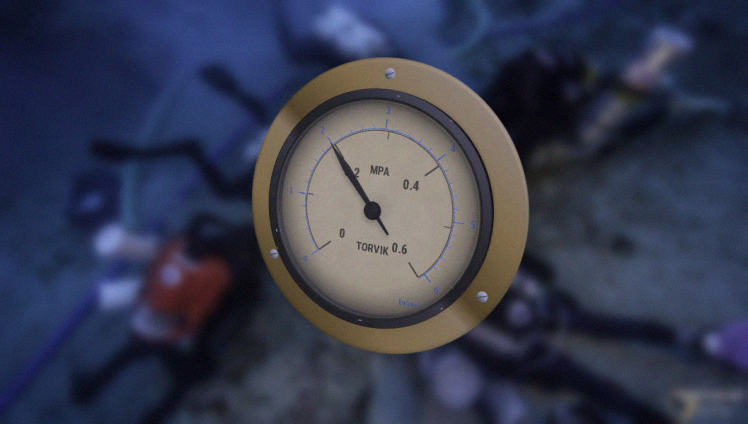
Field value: {"value": 0.2, "unit": "MPa"}
